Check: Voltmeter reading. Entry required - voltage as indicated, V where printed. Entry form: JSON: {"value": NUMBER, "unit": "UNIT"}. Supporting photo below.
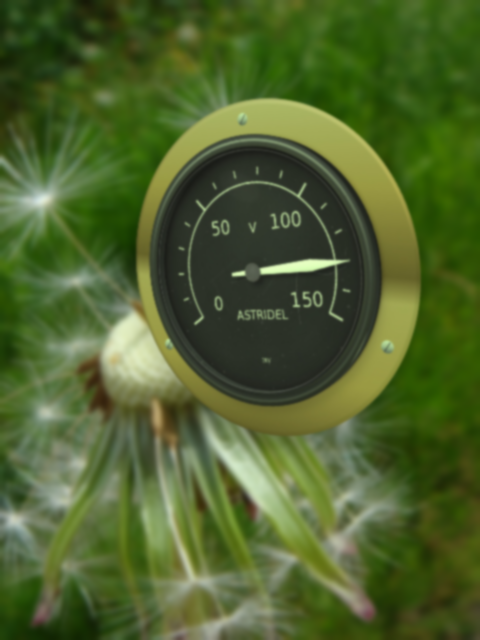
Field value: {"value": 130, "unit": "V"}
